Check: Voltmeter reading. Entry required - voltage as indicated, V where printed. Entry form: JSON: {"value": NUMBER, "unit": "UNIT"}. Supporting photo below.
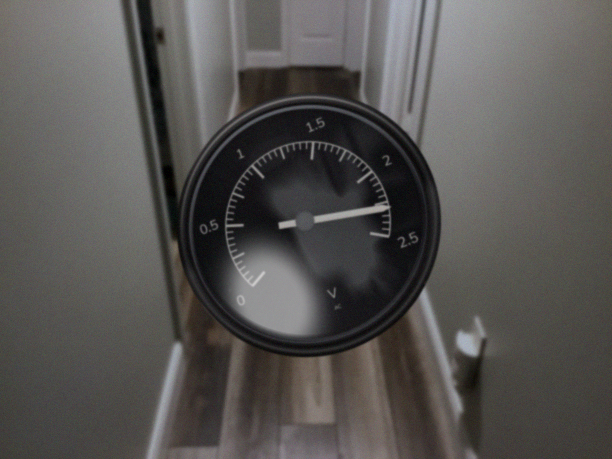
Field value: {"value": 2.3, "unit": "V"}
